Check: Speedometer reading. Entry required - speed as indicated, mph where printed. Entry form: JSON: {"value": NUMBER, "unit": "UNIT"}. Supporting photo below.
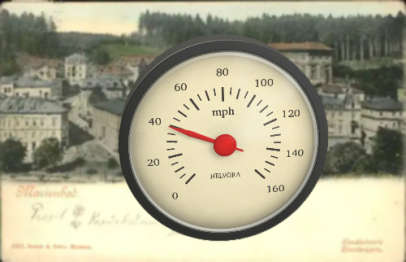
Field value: {"value": 40, "unit": "mph"}
